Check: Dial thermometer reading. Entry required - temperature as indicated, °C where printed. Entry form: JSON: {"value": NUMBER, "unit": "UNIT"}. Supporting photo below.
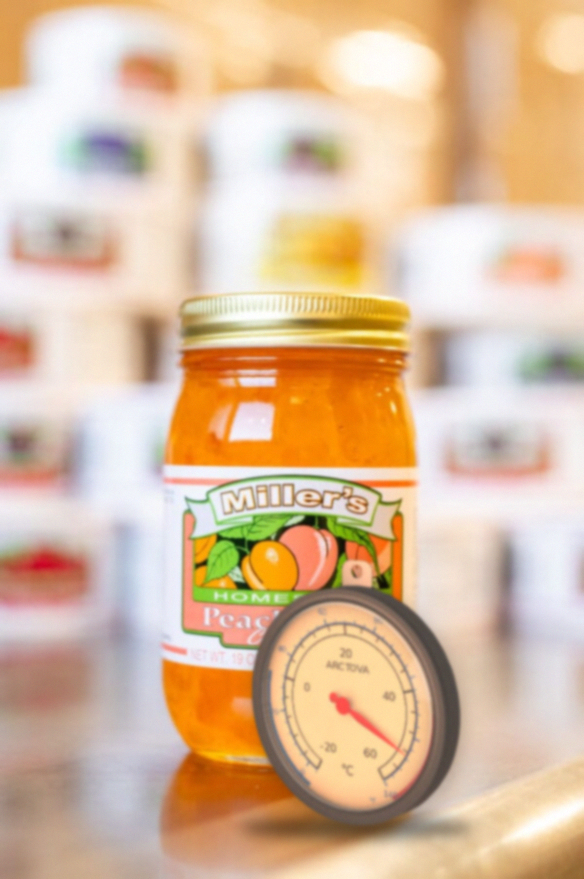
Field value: {"value": 52, "unit": "°C"}
